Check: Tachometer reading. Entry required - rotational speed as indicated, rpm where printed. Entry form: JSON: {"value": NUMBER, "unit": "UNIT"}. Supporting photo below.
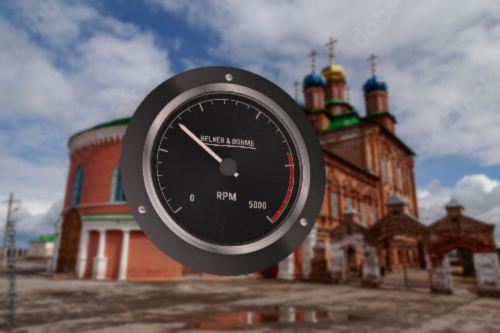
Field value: {"value": 1500, "unit": "rpm"}
